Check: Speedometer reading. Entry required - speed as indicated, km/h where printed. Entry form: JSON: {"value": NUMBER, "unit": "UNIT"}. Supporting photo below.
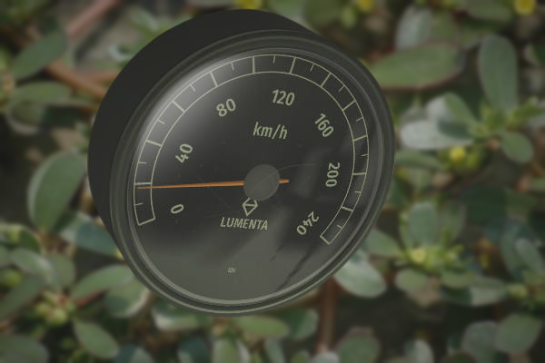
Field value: {"value": 20, "unit": "km/h"}
